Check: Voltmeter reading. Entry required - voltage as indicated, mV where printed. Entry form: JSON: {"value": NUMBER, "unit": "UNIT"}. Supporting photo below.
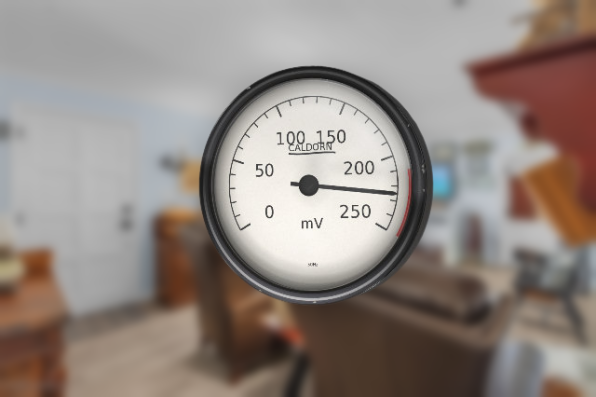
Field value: {"value": 225, "unit": "mV"}
